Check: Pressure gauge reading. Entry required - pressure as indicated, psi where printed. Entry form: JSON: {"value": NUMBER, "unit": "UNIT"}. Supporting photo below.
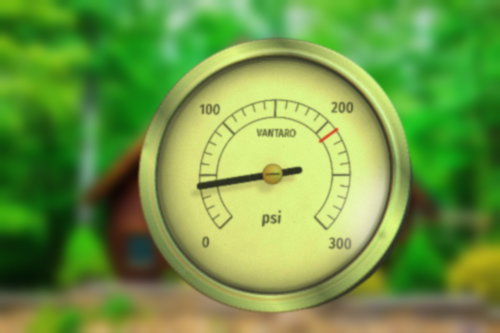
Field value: {"value": 40, "unit": "psi"}
